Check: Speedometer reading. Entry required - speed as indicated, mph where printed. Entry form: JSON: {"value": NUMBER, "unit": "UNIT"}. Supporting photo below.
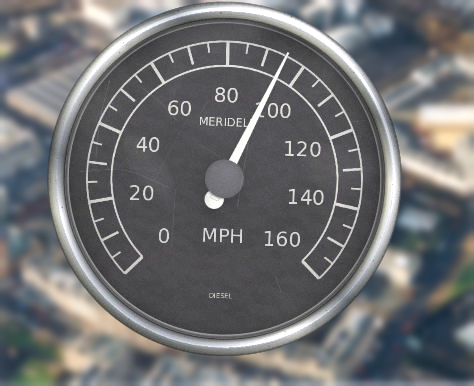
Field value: {"value": 95, "unit": "mph"}
